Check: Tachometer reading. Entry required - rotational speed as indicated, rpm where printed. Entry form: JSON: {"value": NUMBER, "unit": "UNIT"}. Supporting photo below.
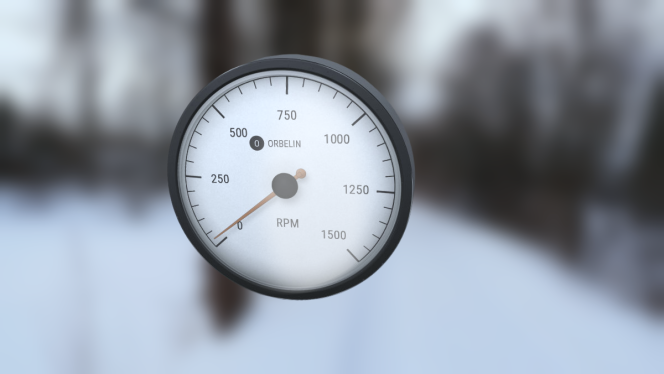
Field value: {"value": 25, "unit": "rpm"}
